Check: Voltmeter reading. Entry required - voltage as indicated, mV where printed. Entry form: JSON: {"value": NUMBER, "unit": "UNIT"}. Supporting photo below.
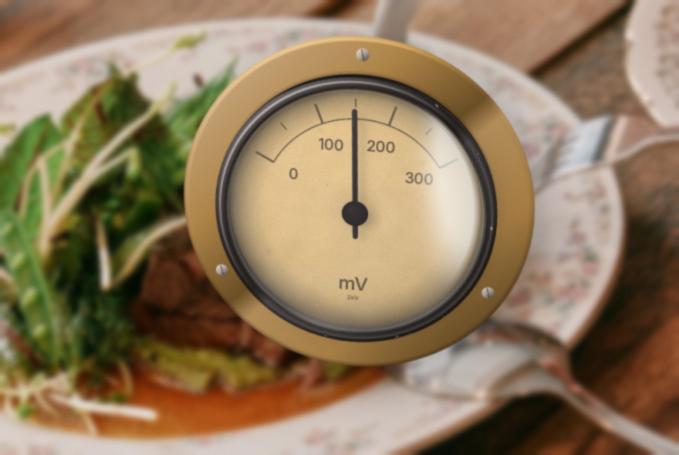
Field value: {"value": 150, "unit": "mV"}
